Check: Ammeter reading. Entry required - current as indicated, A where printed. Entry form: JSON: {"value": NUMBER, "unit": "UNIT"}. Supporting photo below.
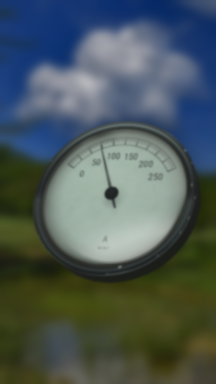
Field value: {"value": 75, "unit": "A"}
